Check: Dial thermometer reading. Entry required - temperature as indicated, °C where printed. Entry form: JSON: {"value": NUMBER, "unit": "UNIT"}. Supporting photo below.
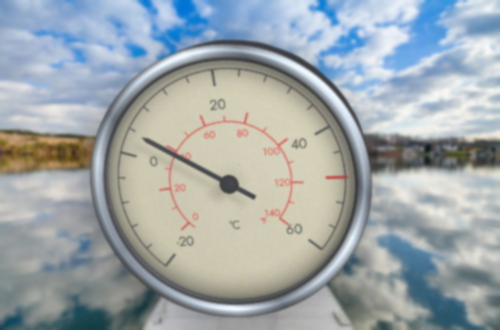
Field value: {"value": 4, "unit": "°C"}
